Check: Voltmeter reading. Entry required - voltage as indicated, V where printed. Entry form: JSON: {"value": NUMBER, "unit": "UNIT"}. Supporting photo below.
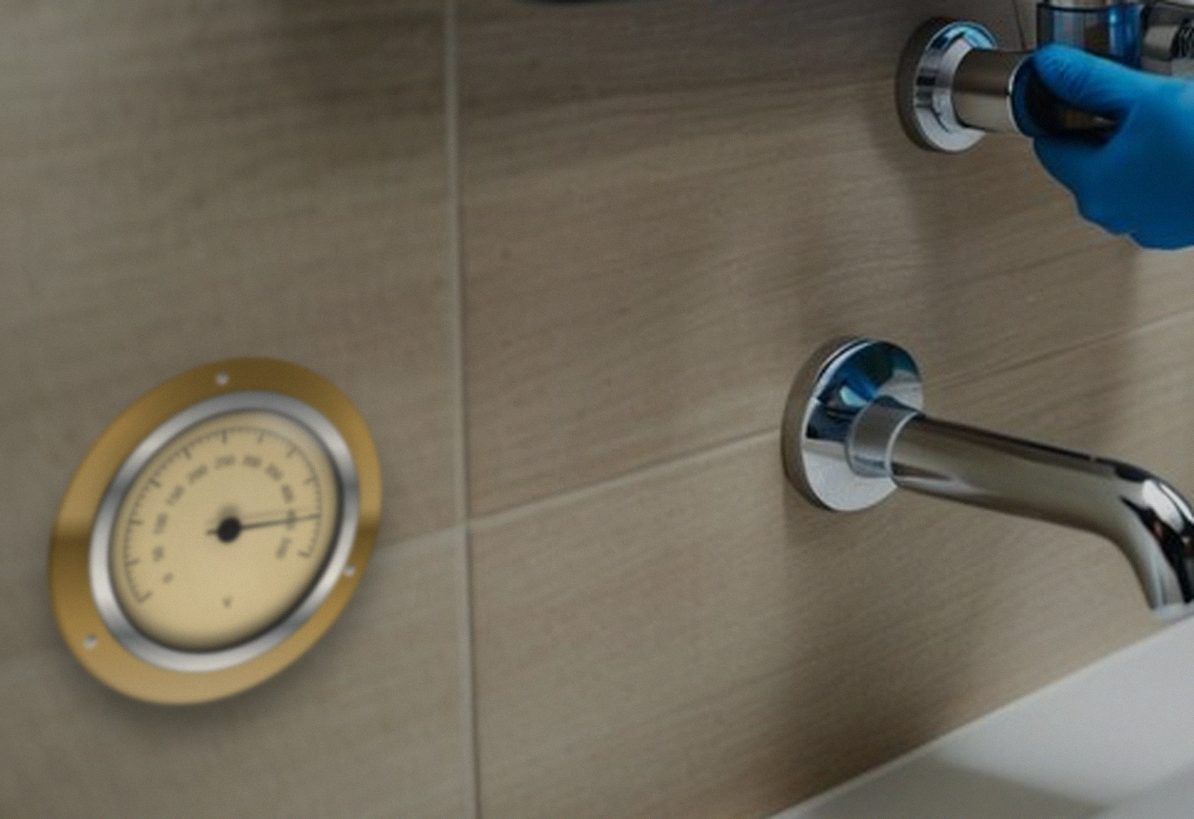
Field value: {"value": 450, "unit": "V"}
